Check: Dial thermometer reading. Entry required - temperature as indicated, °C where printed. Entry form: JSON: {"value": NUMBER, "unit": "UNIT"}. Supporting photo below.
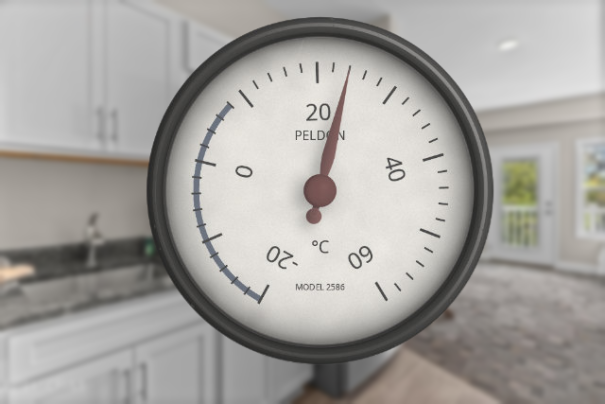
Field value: {"value": 24, "unit": "°C"}
